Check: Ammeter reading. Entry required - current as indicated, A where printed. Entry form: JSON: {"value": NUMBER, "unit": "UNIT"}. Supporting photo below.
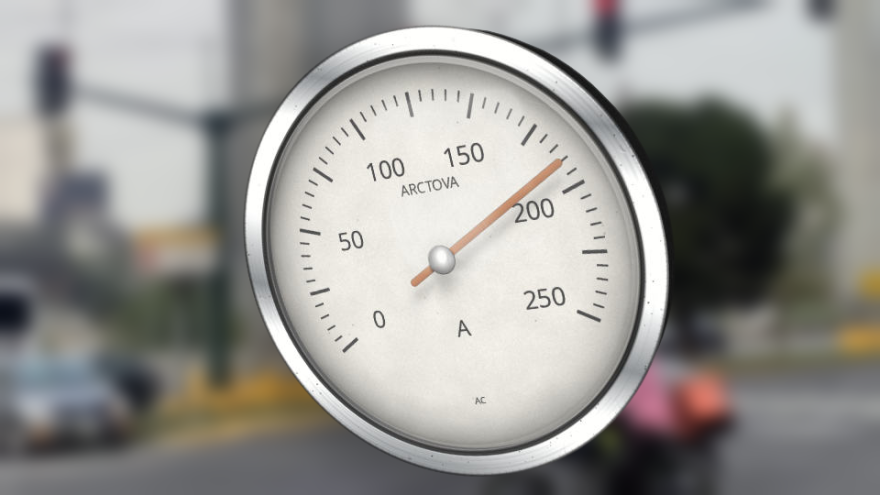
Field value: {"value": 190, "unit": "A"}
